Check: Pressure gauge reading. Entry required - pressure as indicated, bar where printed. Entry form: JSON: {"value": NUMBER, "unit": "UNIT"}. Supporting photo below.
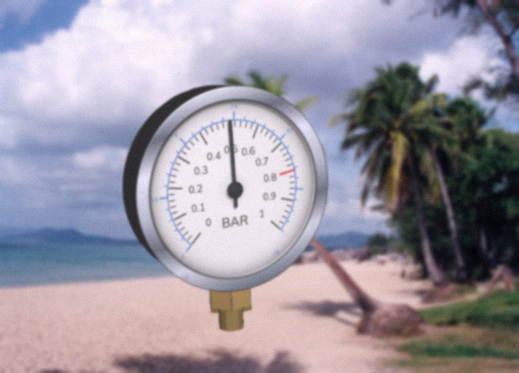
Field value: {"value": 0.5, "unit": "bar"}
